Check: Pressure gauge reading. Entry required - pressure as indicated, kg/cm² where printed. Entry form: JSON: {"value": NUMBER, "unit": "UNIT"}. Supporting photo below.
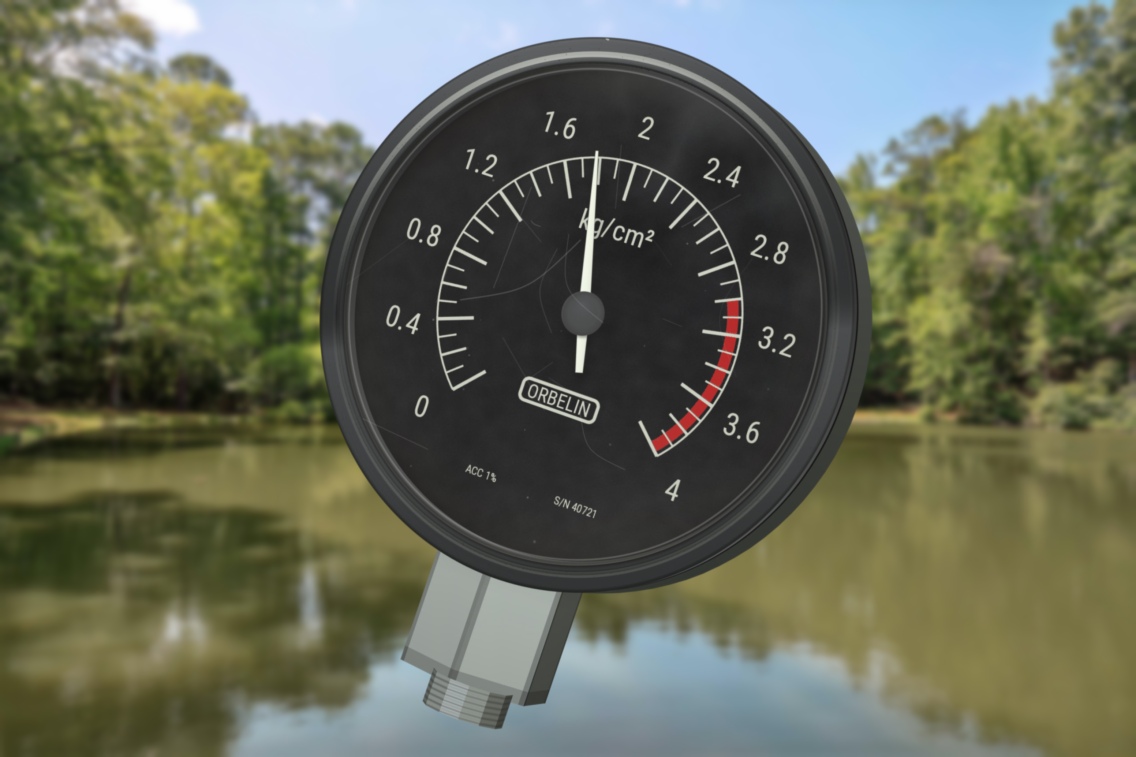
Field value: {"value": 1.8, "unit": "kg/cm²"}
